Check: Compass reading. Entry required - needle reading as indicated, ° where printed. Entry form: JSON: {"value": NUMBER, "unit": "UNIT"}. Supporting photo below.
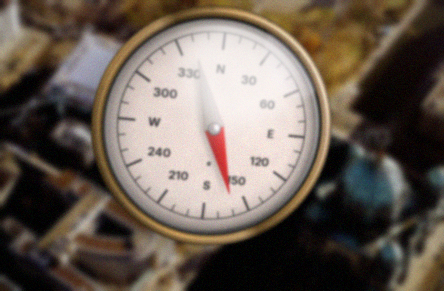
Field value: {"value": 160, "unit": "°"}
